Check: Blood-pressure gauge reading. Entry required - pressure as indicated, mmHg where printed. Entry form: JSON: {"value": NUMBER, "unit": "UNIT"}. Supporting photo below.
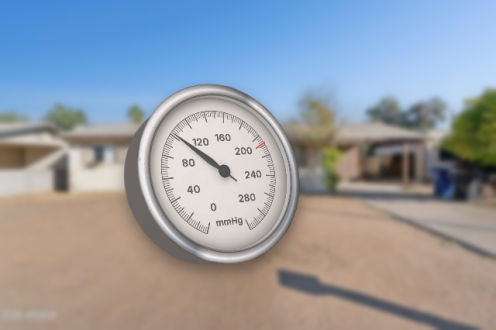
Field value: {"value": 100, "unit": "mmHg"}
